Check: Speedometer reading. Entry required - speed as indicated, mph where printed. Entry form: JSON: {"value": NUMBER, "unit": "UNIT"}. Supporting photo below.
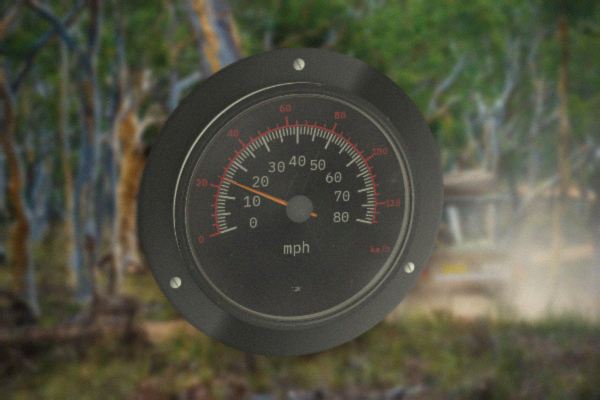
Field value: {"value": 15, "unit": "mph"}
